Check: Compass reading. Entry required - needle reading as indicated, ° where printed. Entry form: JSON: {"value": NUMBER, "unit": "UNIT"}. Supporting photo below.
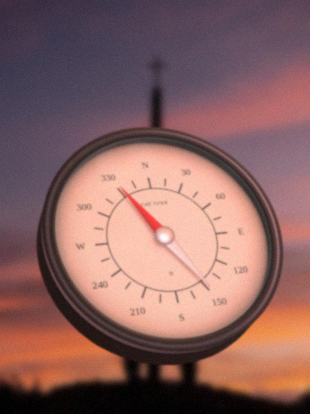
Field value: {"value": 330, "unit": "°"}
